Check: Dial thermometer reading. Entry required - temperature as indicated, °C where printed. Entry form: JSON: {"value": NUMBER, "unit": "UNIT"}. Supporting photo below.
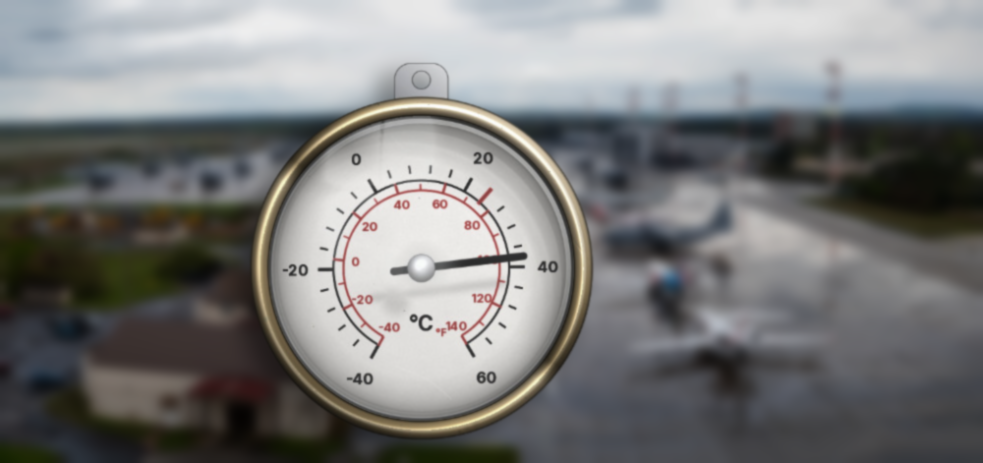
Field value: {"value": 38, "unit": "°C"}
